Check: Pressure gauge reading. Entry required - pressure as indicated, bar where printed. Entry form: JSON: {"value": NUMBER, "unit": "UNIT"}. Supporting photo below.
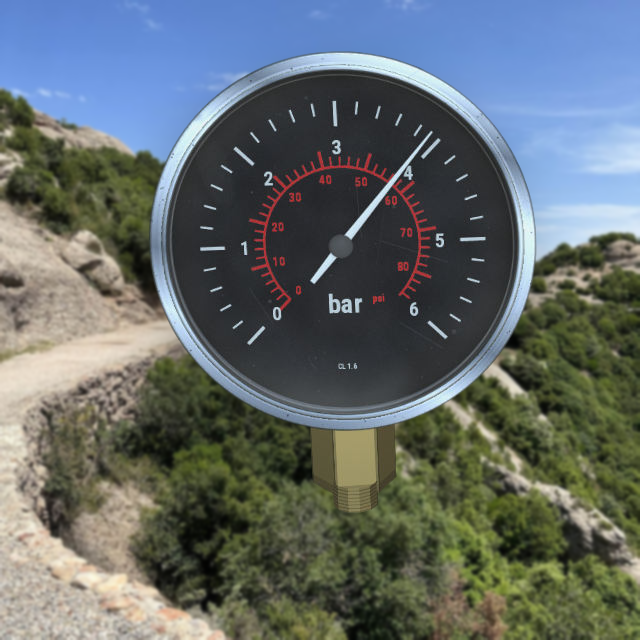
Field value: {"value": 3.9, "unit": "bar"}
